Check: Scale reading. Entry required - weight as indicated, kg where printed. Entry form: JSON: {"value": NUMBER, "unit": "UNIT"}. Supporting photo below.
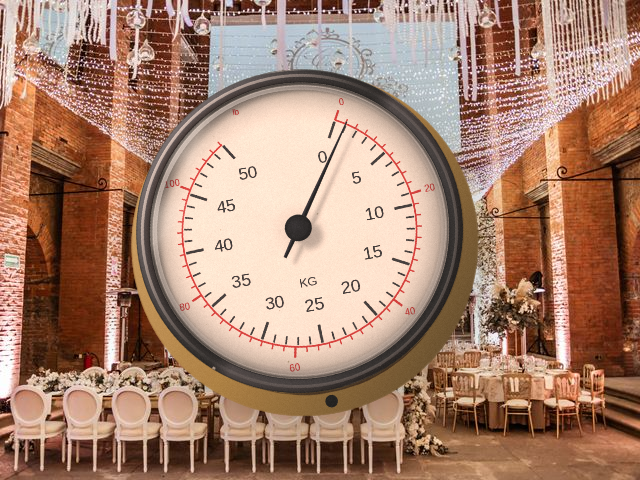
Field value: {"value": 1, "unit": "kg"}
